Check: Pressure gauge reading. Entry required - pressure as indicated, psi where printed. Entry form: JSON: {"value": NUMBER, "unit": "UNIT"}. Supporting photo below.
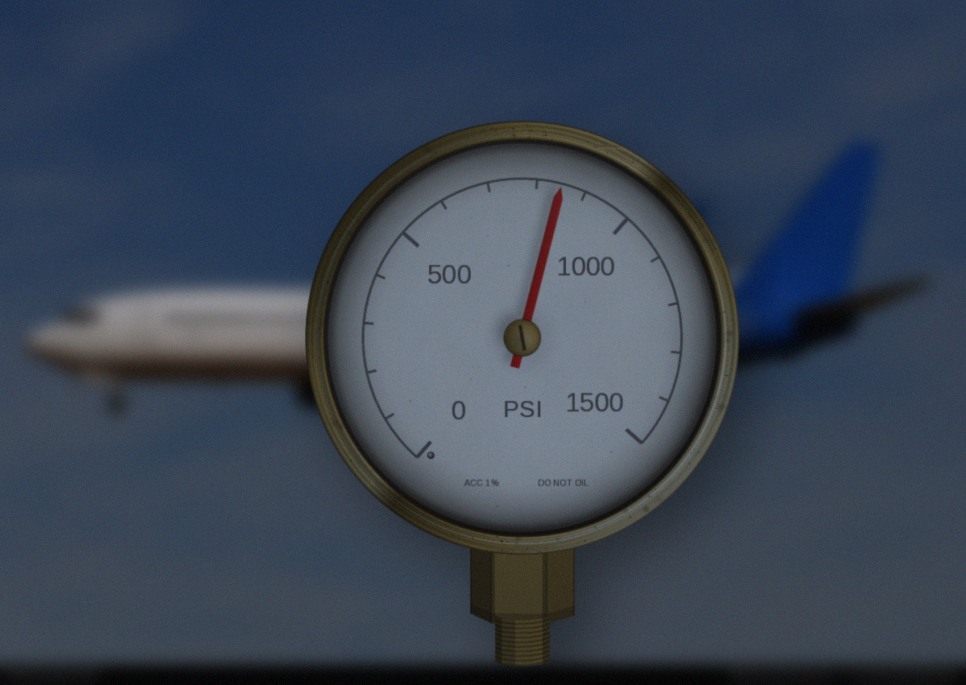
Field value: {"value": 850, "unit": "psi"}
